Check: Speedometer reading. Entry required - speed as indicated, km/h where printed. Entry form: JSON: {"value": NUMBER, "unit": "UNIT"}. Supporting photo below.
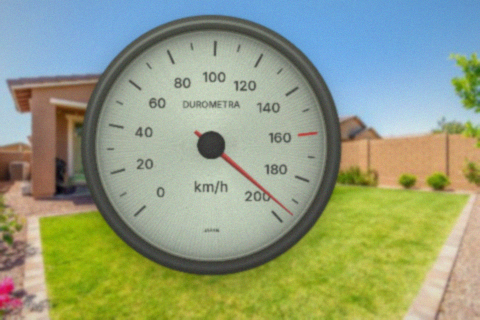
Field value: {"value": 195, "unit": "km/h"}
